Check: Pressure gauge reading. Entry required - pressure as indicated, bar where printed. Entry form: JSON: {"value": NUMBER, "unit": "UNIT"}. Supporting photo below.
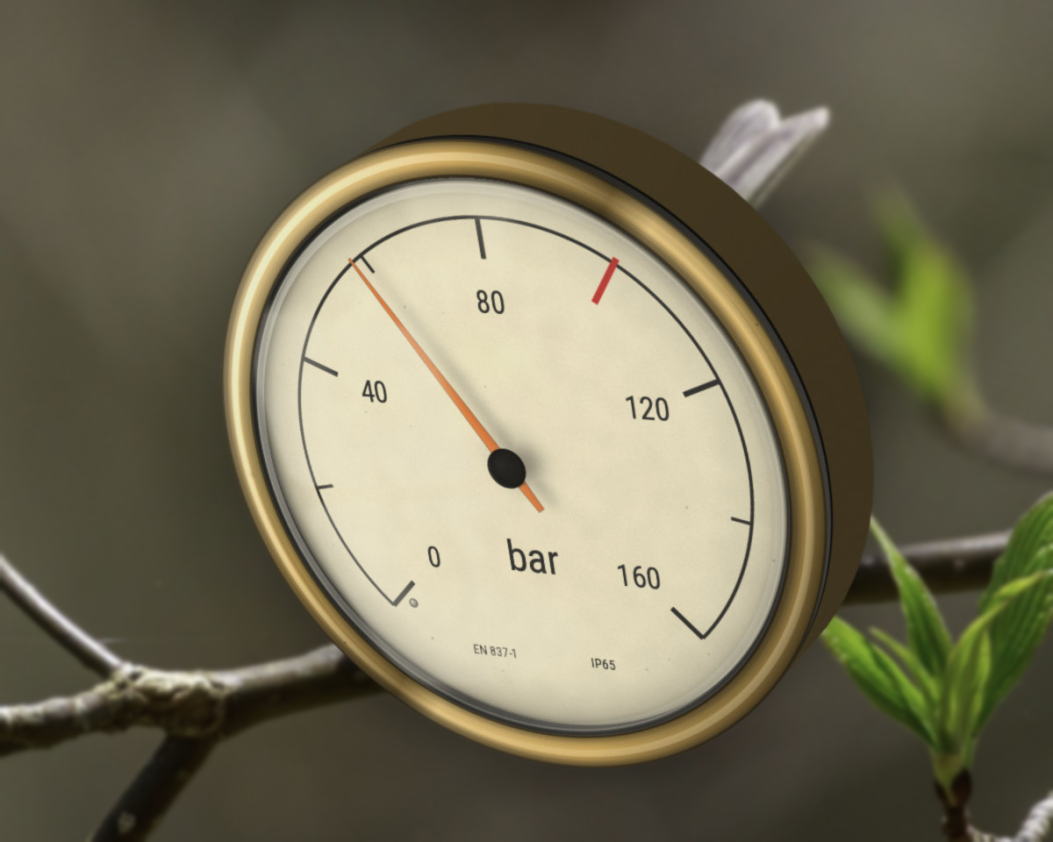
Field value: {"value": 60, "unit": "bar"}
